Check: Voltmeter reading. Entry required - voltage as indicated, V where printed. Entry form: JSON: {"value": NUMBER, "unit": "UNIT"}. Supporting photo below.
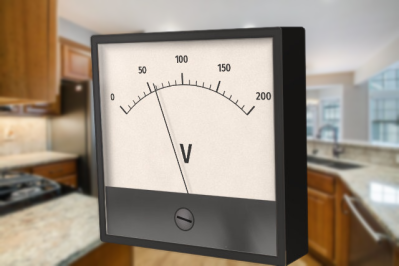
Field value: {"value": 60, "unit": "V"}
